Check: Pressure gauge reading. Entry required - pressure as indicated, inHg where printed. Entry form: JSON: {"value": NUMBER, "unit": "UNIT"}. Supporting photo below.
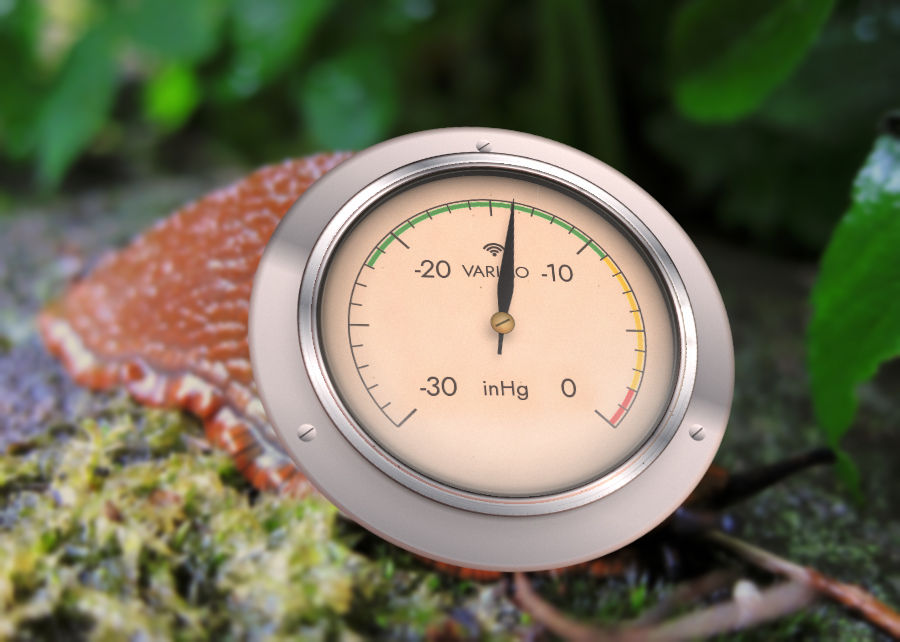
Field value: {"value": -14, "unit": "inHg"}
